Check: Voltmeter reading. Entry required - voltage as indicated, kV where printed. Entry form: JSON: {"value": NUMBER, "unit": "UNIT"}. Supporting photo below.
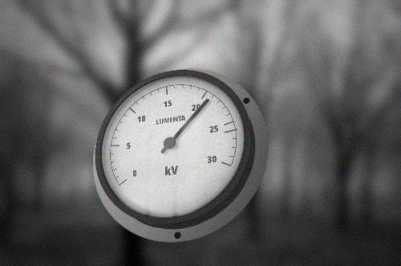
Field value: {"value": 21, "unit": "kV"}
